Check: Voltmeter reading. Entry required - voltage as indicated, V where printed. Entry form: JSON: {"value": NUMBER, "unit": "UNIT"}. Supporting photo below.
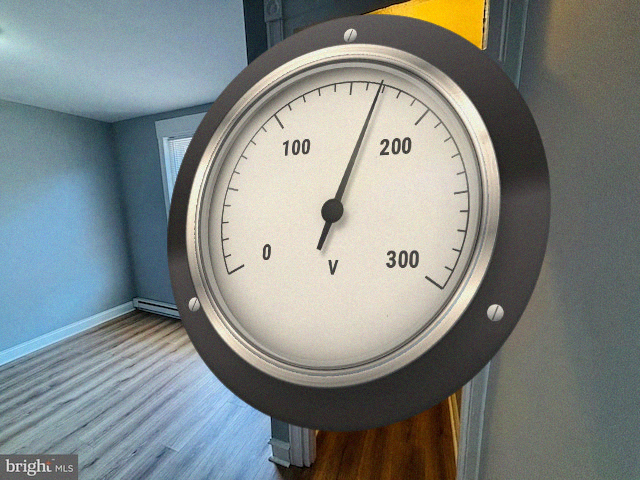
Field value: {"value": 170, "unit": "V"}
